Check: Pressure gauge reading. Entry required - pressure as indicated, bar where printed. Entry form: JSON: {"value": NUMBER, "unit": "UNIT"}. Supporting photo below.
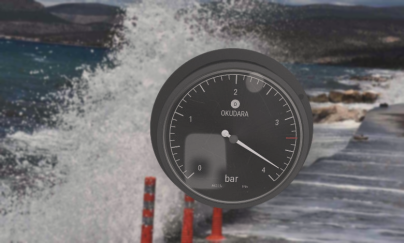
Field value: {"value": 3.8, "unit": "bar"}
